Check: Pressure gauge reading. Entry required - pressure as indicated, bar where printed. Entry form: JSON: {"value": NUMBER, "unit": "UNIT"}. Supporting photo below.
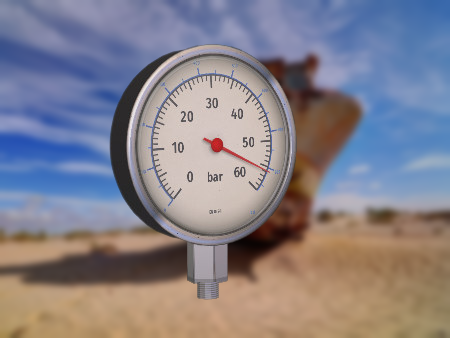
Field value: {"value": 56, "unit": "bar"}
